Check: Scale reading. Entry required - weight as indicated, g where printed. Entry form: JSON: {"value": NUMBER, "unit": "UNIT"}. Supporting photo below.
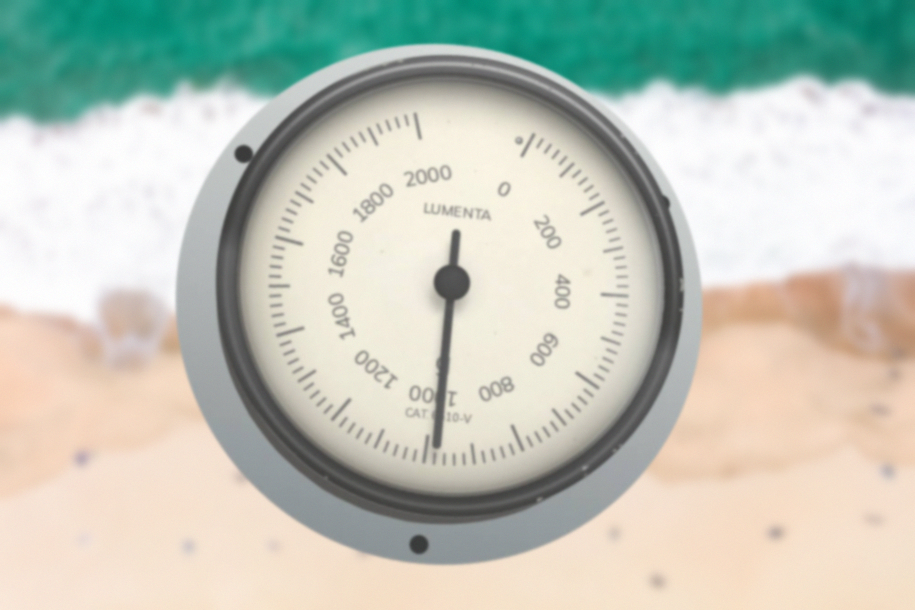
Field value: {"value": 980, "unit": "g"}
